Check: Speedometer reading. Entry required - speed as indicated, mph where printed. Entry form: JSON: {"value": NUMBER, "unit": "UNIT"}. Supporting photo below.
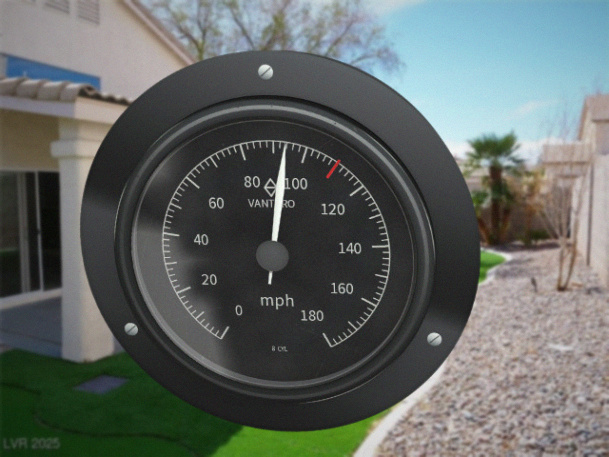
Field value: {"value": 94, "unit": "mph"}
